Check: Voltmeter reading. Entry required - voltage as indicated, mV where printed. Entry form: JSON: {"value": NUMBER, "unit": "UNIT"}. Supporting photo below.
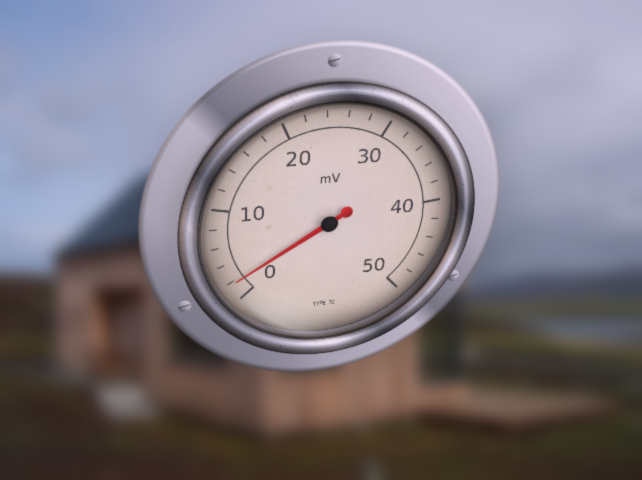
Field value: {"value": 2, "unit": "mV"}
